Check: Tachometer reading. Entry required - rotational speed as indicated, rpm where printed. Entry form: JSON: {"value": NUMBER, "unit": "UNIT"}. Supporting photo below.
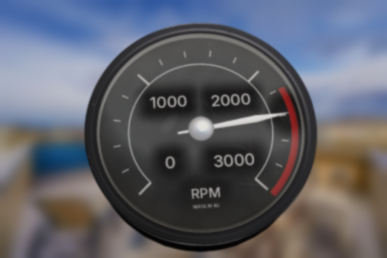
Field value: {"value": 2400, "unit": "rpm"}
